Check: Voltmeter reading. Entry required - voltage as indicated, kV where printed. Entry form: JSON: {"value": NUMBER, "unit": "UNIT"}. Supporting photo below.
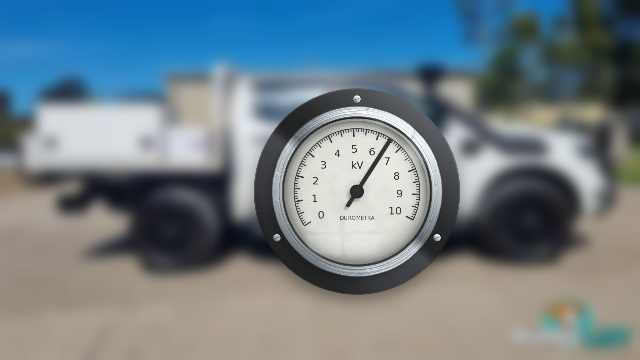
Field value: {"value": 6.5, "unit": "kV"}
